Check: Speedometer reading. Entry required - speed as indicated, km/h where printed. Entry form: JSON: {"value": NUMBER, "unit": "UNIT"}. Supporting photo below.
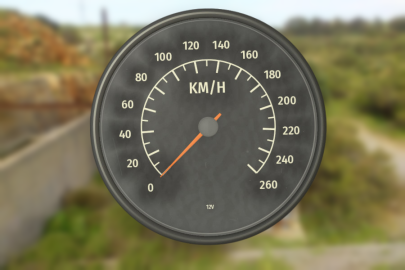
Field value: {"value": 0, "unit": "km/h"}
